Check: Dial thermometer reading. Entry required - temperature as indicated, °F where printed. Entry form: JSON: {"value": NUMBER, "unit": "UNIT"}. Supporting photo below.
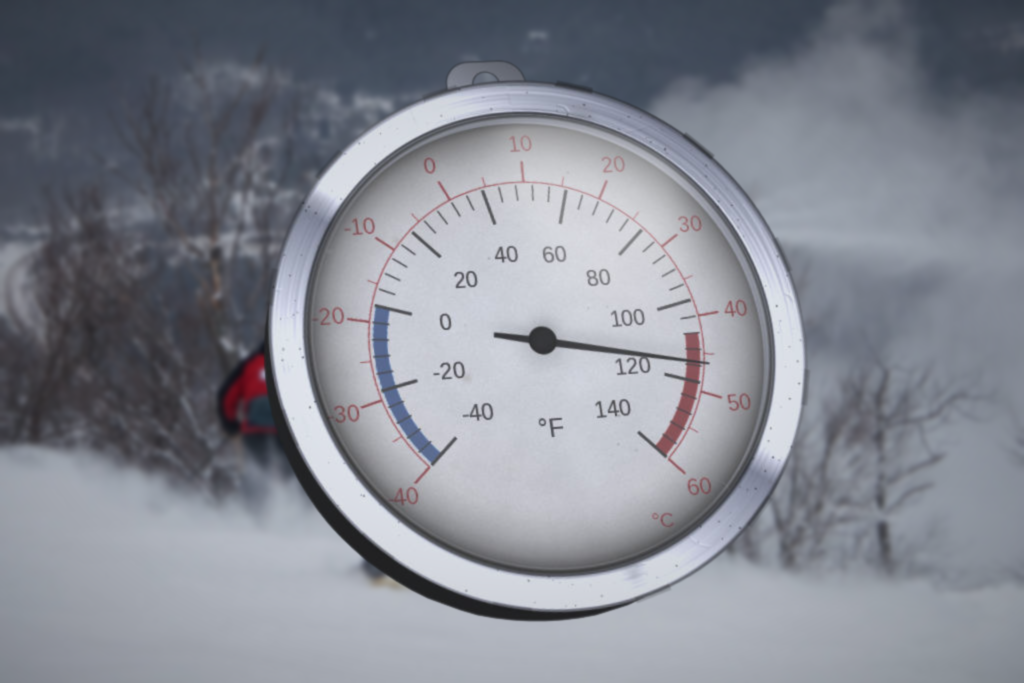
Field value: {"value": 116, "unit": "°F"}
